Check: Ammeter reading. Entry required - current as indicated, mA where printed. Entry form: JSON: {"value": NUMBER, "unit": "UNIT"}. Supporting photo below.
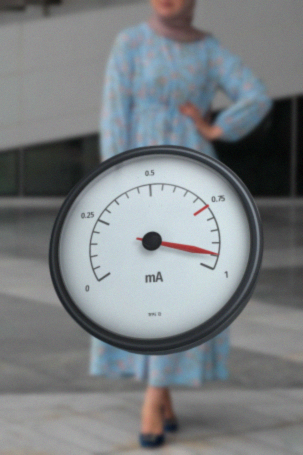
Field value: {"value": 0.95, "unit": "mA"}
